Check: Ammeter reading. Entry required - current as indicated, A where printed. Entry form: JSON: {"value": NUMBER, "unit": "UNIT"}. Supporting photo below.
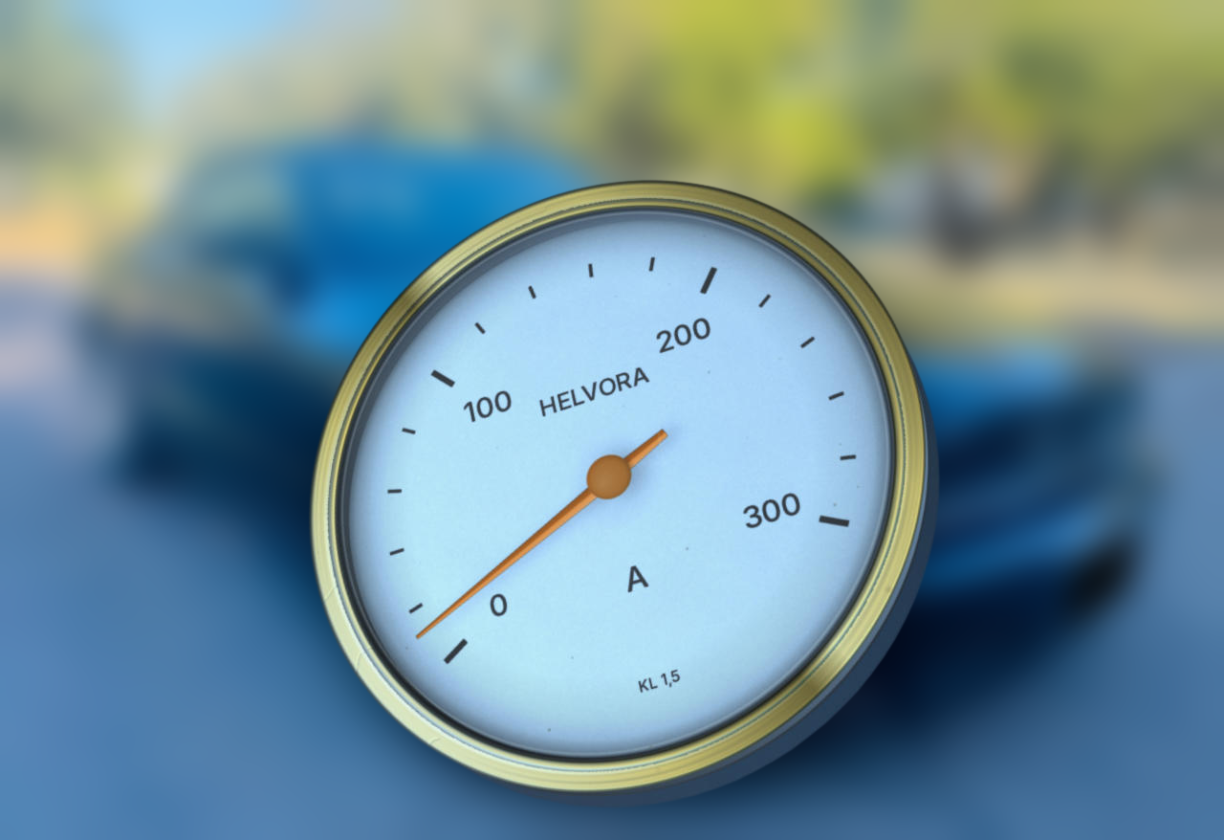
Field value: {"value": 10, "unit": "A"}
